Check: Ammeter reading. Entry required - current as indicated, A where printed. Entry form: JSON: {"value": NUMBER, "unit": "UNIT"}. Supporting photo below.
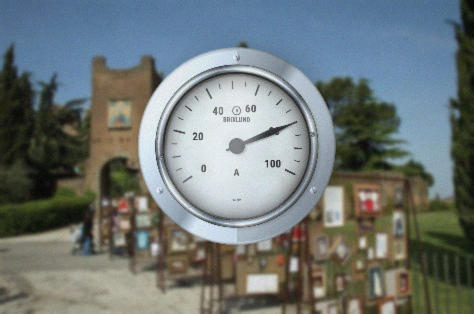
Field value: {"value": 80, "unit": "A"}
